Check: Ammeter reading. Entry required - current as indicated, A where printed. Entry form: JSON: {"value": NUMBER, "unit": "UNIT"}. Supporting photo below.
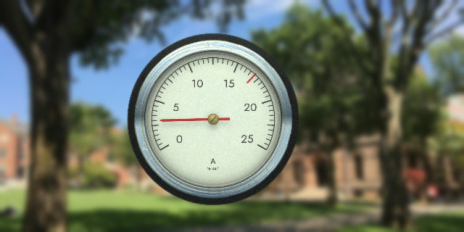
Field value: {"value": 3, "unit": "A"}
